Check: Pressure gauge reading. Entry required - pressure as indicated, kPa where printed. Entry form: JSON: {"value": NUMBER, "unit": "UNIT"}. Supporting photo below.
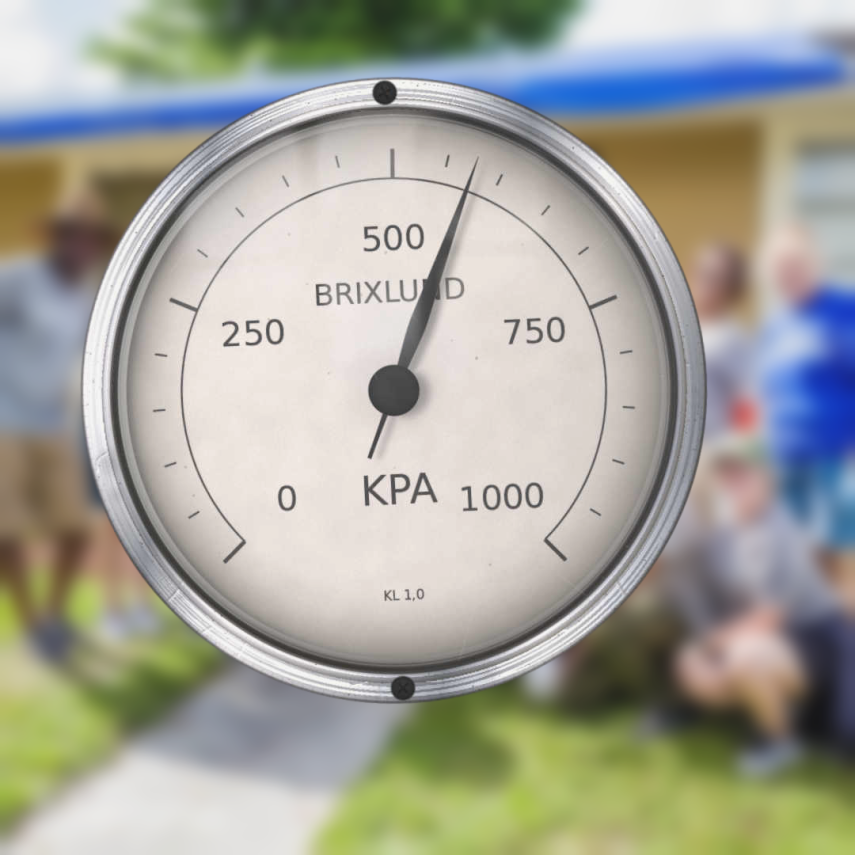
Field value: {"value": 575, "unit": "kPa"}
